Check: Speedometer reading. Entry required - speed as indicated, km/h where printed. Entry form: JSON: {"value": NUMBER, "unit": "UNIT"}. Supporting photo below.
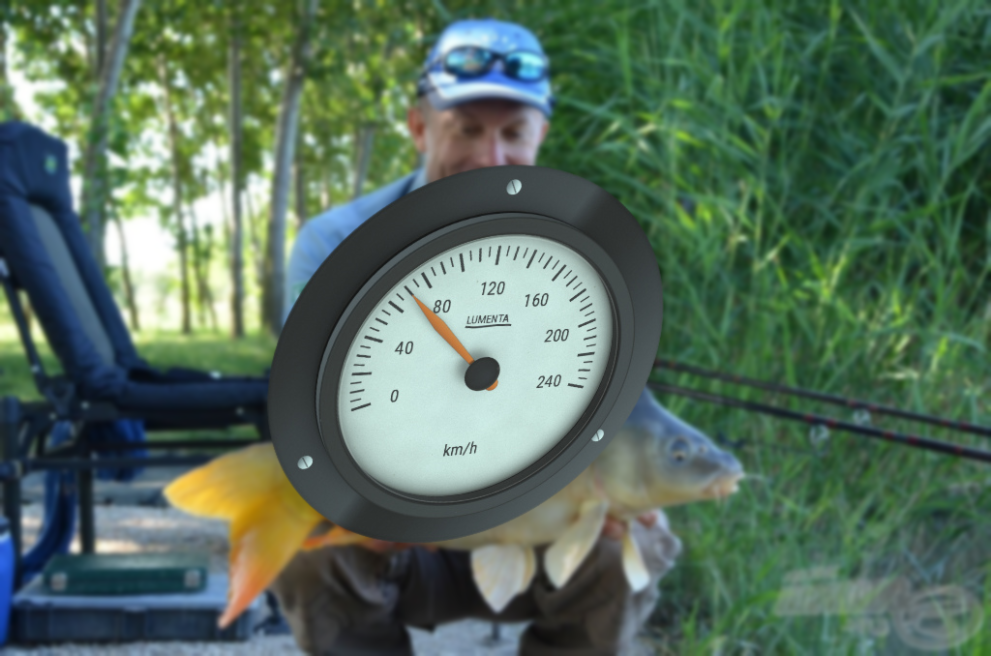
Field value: {"value": 70, "unit": "km/h"}
